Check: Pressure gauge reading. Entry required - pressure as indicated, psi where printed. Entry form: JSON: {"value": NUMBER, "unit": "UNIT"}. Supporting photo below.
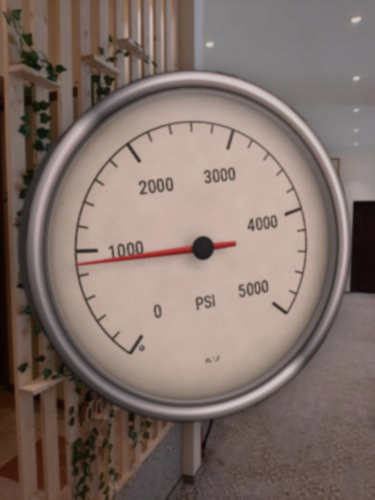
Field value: {"value": 900, "unit": "psi"}
